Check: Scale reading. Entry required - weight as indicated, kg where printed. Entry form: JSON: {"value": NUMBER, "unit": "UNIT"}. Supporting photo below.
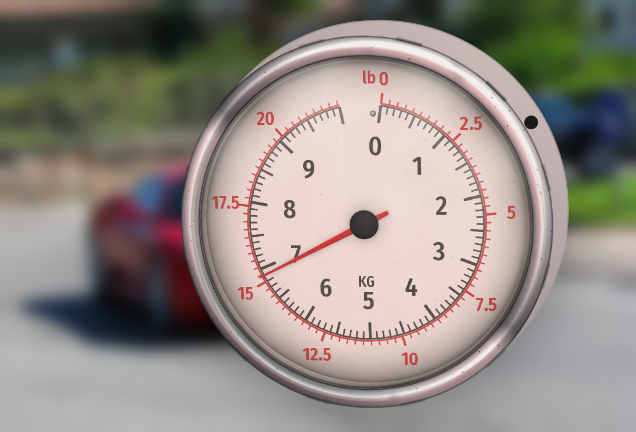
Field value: {"value": 6.9, "unit": "kg"}
